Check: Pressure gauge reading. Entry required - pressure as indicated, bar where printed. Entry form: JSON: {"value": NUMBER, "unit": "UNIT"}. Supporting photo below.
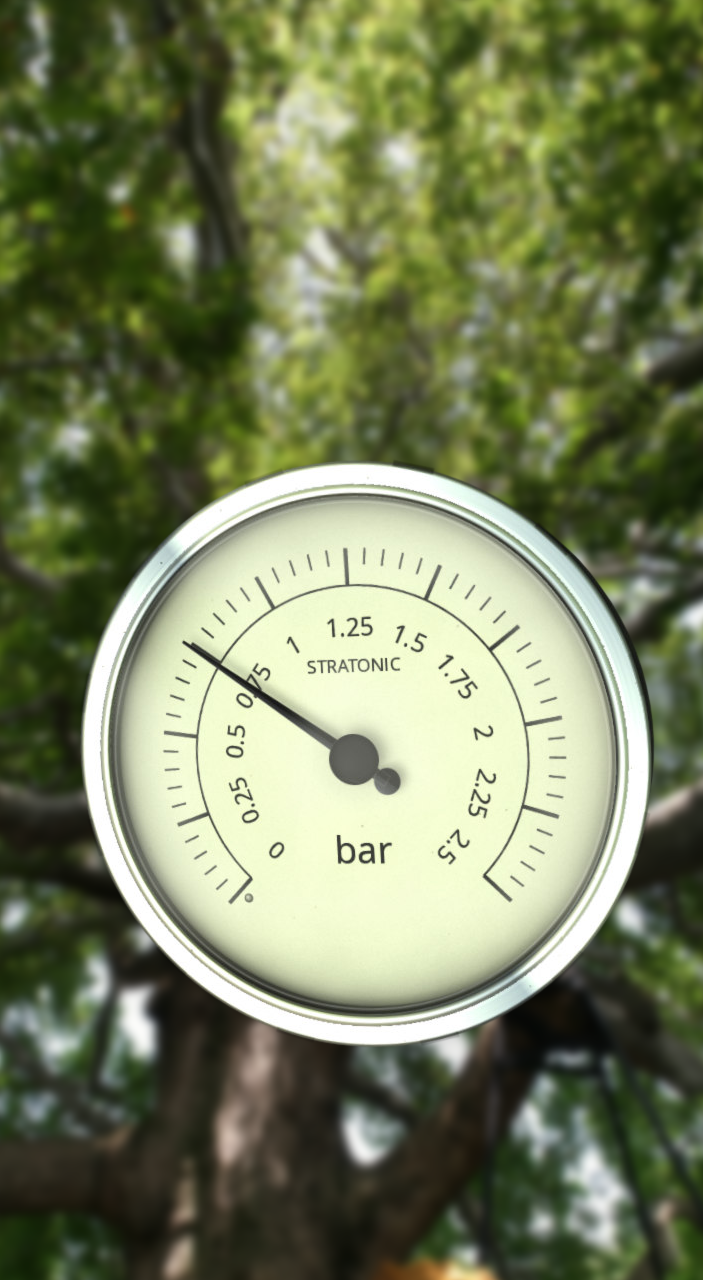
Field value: {"value": 0.75, "unit": "bar"}
